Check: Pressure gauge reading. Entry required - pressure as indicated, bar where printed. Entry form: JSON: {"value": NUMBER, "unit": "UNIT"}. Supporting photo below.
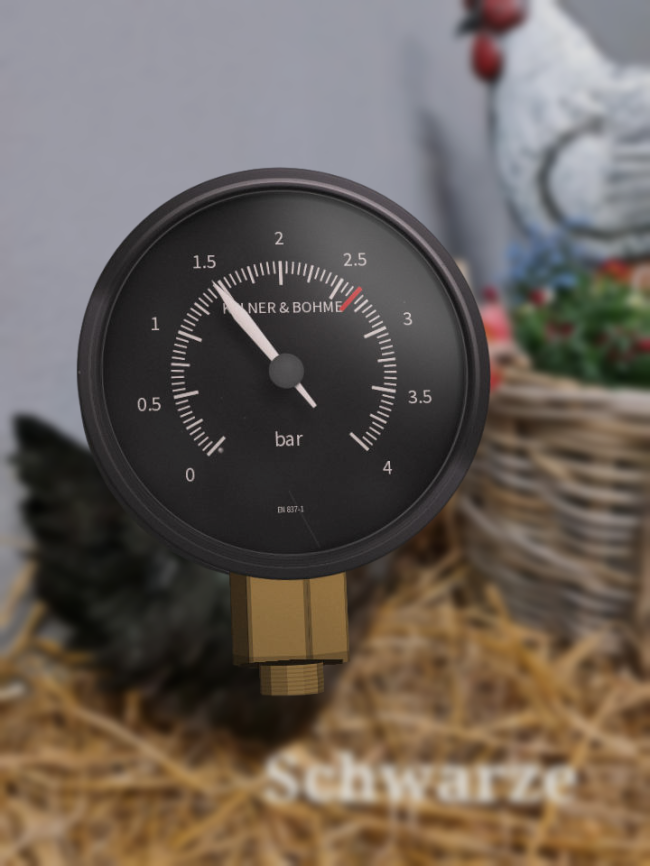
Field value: {"value": 1.45, "unit": "bar"}
